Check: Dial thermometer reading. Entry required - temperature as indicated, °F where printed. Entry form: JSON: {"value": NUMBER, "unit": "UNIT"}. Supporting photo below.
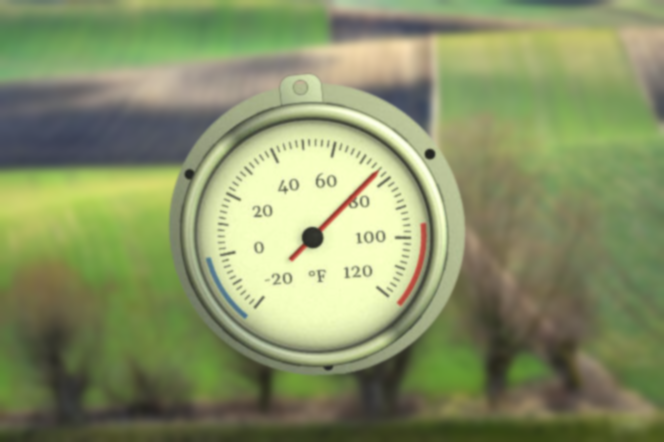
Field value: {"value": 76, "unit": "°F"}
